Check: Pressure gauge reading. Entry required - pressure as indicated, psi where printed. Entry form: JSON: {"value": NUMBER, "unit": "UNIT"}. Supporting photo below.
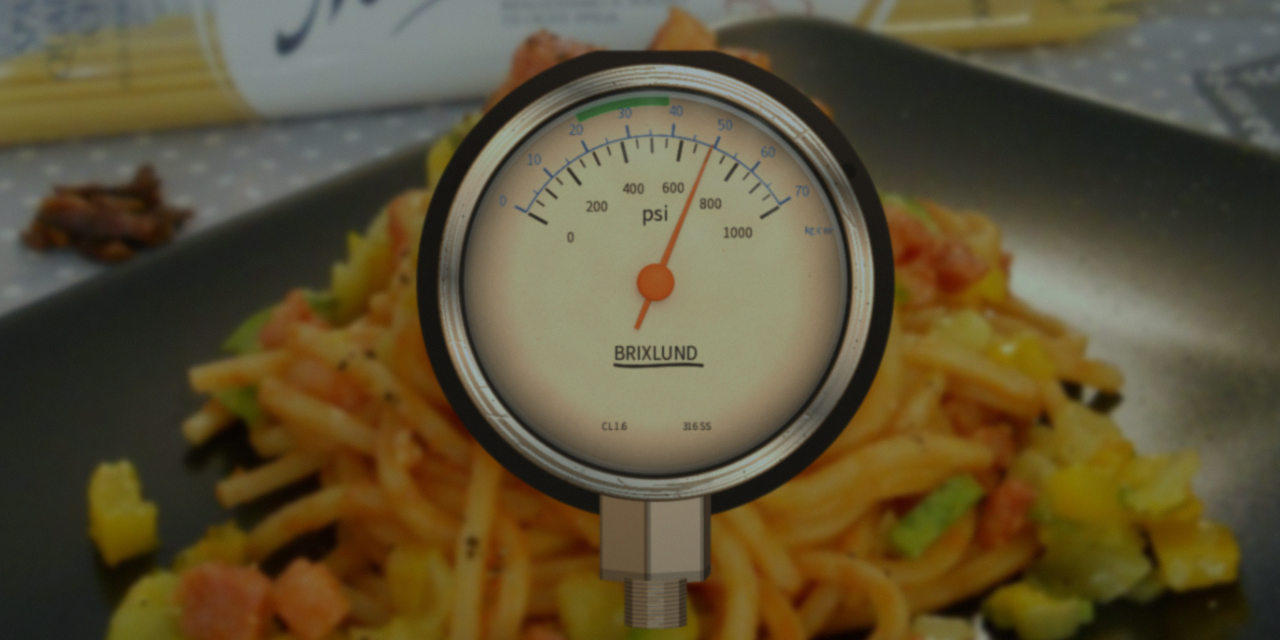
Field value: {"value": 700, "unit": "psi"}
